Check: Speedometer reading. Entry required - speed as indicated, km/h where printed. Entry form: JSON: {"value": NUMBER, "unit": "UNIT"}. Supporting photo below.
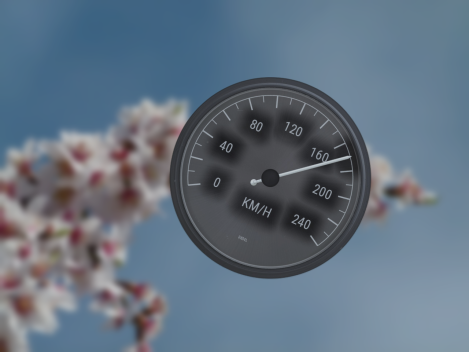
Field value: {"value": 170, "unit": "km/h"}
